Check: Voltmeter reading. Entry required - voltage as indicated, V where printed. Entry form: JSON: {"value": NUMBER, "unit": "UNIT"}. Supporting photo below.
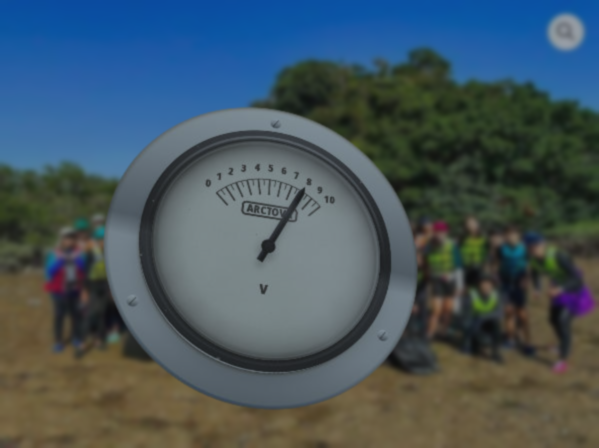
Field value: {"value": 8, "unit": "V"}
